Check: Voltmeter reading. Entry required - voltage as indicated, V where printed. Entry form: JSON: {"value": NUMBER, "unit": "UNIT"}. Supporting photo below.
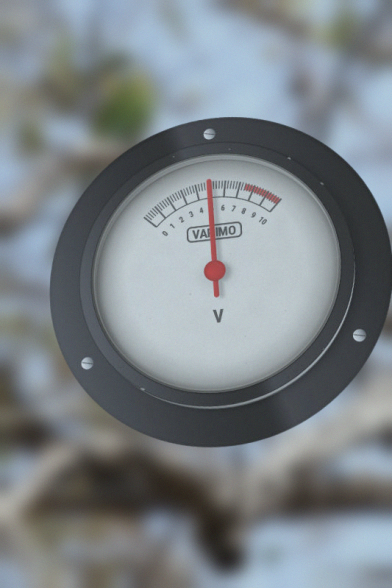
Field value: {"value": 5, "unit": "V"}
